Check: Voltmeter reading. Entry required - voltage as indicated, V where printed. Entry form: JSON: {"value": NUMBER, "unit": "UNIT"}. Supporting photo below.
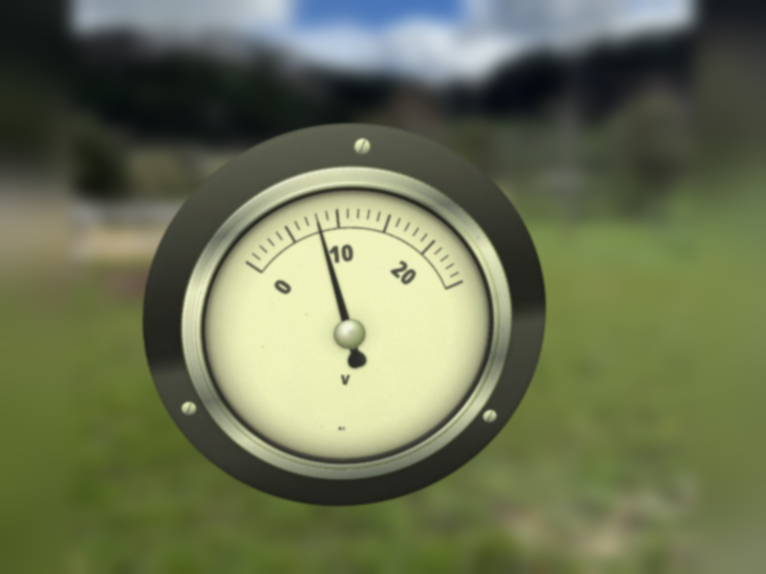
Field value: {"value": 8, "unit": "V"}
